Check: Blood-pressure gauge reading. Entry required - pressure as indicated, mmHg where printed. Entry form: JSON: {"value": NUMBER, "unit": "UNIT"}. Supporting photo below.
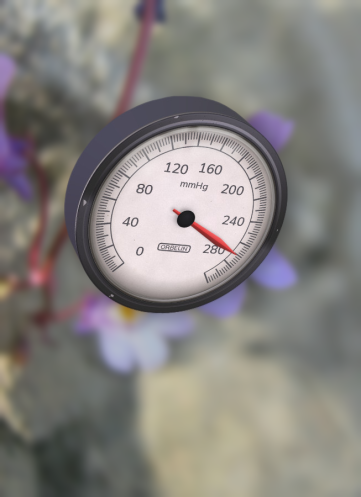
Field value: {"value": 270, "unit": "mmHg"}
